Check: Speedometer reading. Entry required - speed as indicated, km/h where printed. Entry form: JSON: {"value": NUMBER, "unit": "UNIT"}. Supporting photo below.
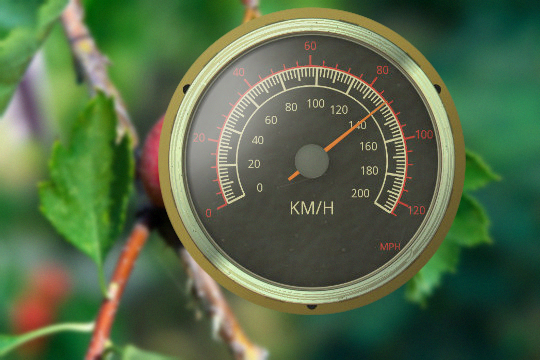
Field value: {"value": 140, "unit": "km/h"}
